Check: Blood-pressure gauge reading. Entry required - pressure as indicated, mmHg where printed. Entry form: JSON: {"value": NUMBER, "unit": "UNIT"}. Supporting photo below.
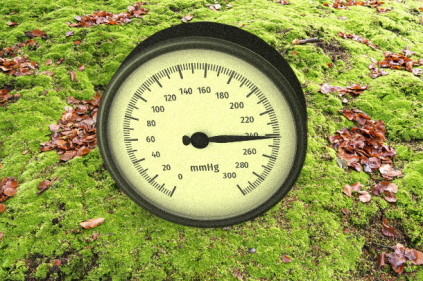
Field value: {"value": 240, "unit": "mmHg"}
